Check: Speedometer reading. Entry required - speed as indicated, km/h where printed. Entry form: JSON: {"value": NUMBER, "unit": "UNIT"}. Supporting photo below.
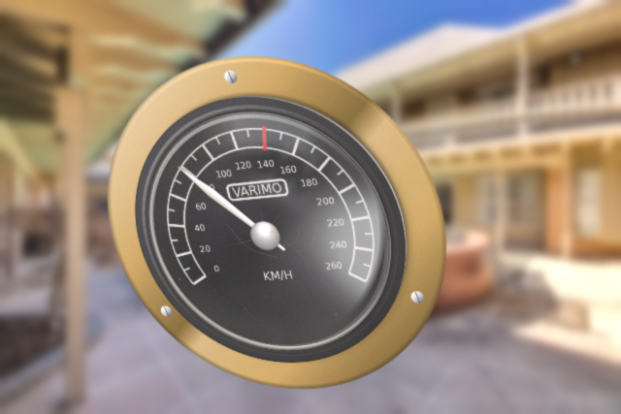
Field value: {"value": 80, "unit": "km/h"}
